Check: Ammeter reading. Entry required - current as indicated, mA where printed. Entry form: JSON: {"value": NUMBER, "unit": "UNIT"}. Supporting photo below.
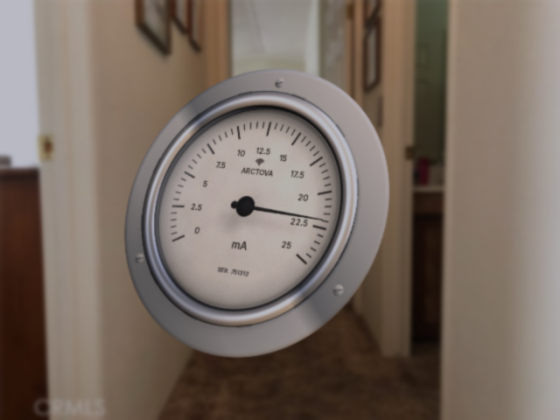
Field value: {"value": 22, "unit": "mA"}
